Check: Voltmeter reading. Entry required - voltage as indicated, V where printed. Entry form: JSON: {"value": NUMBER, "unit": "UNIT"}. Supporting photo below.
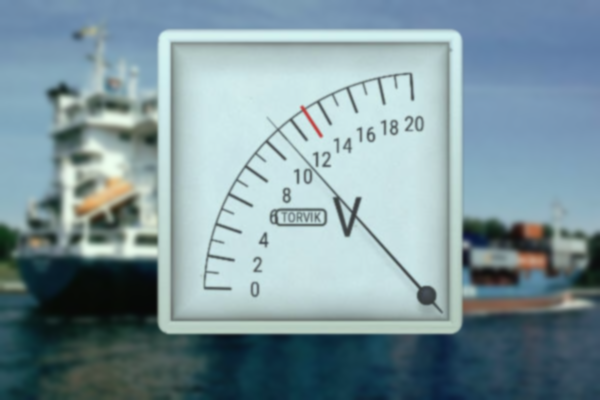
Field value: {"value": 11, "unit": "V"}
